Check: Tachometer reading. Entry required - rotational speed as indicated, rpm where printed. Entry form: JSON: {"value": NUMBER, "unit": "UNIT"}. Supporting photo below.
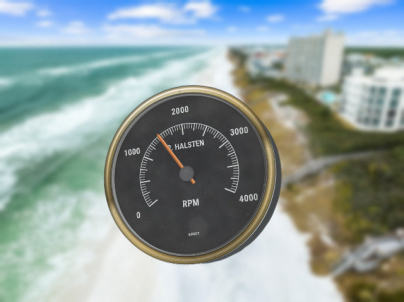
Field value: {"value": 1500, "unit": "rpm"}
